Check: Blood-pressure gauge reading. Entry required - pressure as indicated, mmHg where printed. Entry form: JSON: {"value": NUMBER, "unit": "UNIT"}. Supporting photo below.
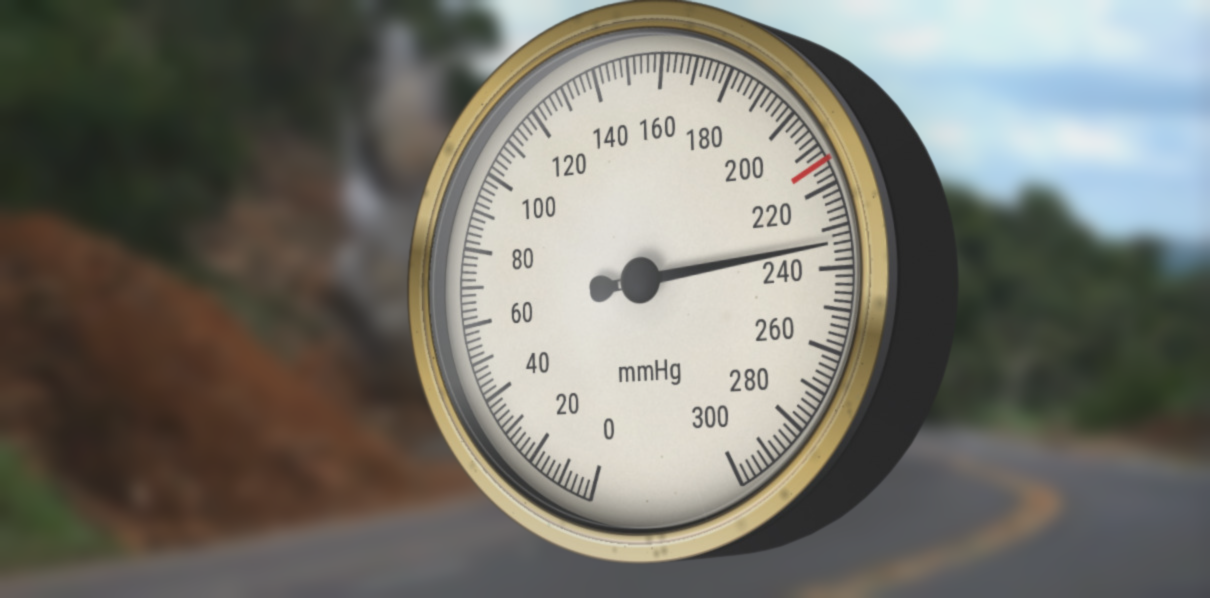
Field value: {"value": 234, "unit": "mmHg"}
